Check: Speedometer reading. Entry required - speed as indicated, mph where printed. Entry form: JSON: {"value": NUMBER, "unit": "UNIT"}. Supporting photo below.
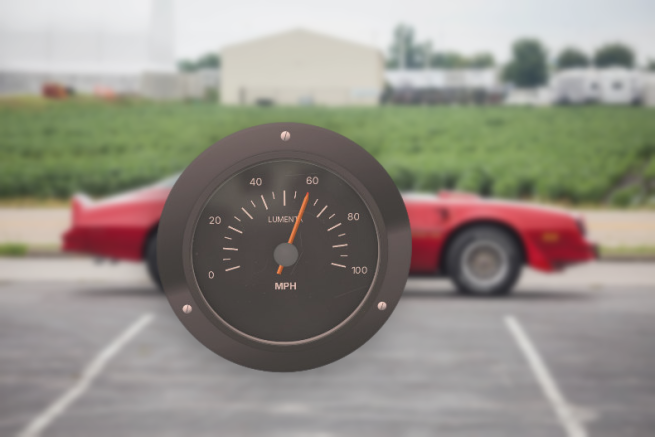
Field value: {"value": 60, "unit": "mph"}
